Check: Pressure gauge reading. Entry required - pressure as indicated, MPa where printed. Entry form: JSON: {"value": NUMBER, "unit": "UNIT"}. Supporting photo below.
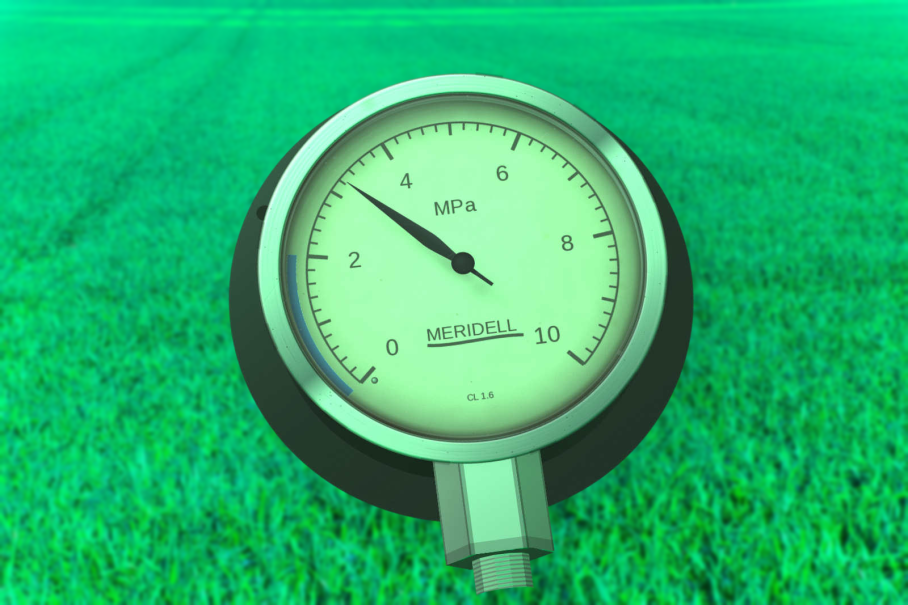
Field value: {"value": 3.2, "unit": "MPa"}
